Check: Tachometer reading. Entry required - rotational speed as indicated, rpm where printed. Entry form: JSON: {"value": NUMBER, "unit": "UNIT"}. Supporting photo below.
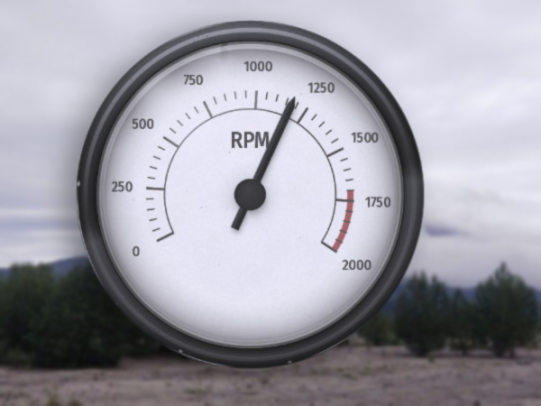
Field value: {"value": 1175, "unit": "rpm"}
